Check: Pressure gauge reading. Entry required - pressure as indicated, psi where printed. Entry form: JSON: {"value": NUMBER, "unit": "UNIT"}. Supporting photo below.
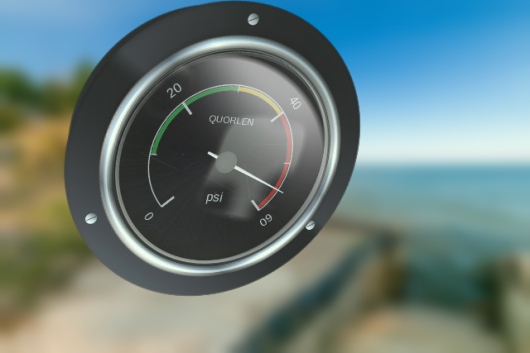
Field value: {"value": 55, "unit": "psi"}
